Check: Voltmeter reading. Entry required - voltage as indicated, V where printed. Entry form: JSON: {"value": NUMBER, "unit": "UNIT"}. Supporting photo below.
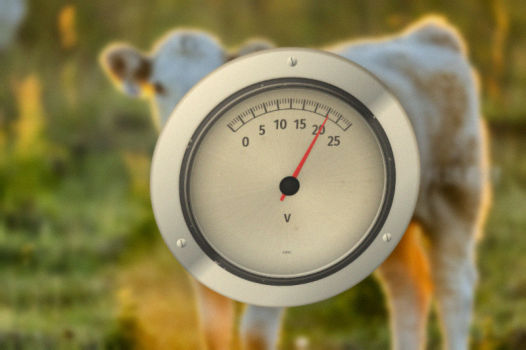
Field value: {"value": 20, "unit": "V"}
